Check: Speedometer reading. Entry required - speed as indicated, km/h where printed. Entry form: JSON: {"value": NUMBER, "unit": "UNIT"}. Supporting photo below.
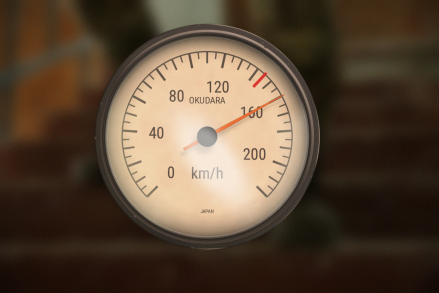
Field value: {"value": 160, "unit": "km/h"}
